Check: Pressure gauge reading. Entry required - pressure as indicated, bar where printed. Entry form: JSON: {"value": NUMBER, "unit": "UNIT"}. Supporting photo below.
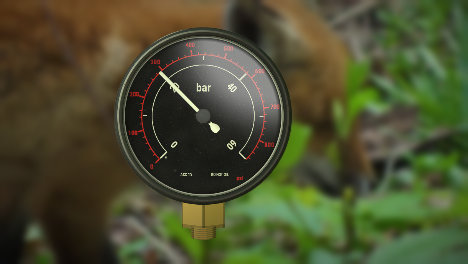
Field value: {"value": 20, "unit": "bar"}
